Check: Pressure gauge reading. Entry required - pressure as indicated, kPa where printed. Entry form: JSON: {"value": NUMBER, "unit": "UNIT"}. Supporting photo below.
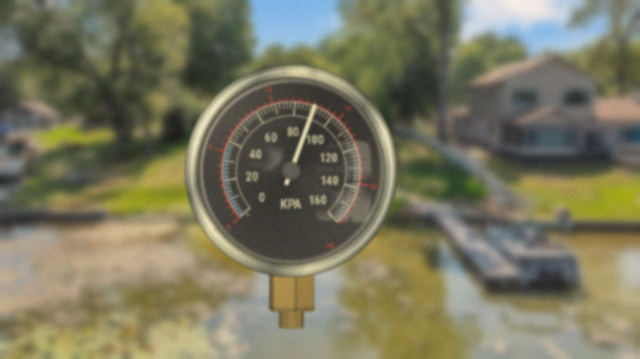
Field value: {"value": 90, "unit": "kPa"}
